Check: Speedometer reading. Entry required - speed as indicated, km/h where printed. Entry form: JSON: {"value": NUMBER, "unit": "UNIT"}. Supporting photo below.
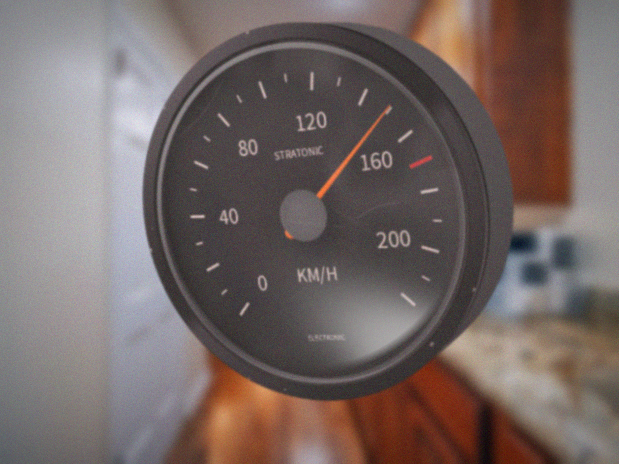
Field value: {"value": 150, "unit": "km/h"}
